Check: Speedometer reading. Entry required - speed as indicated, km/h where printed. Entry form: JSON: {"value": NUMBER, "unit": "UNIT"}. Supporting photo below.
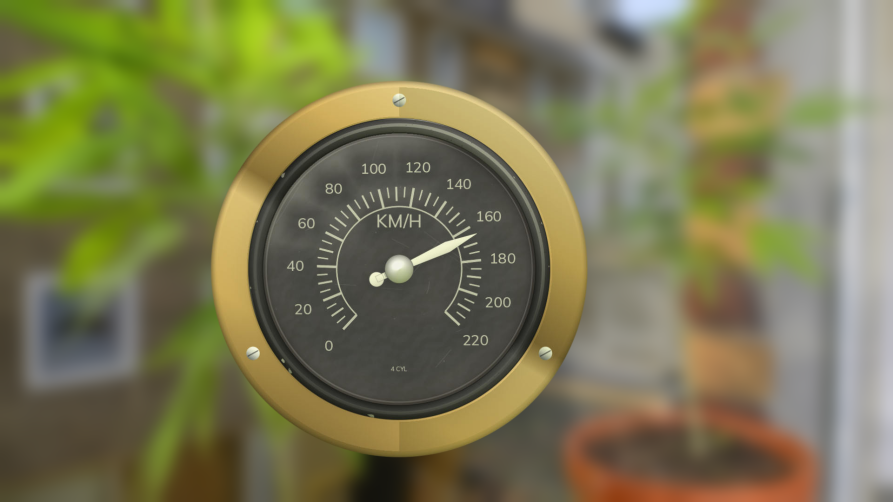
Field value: {"value": 165, "unit": "km/h"}
